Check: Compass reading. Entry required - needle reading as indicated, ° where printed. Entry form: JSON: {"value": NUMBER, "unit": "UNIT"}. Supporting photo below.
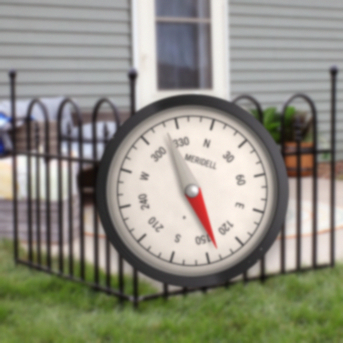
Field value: {"value": 140, "unit": "°"}
